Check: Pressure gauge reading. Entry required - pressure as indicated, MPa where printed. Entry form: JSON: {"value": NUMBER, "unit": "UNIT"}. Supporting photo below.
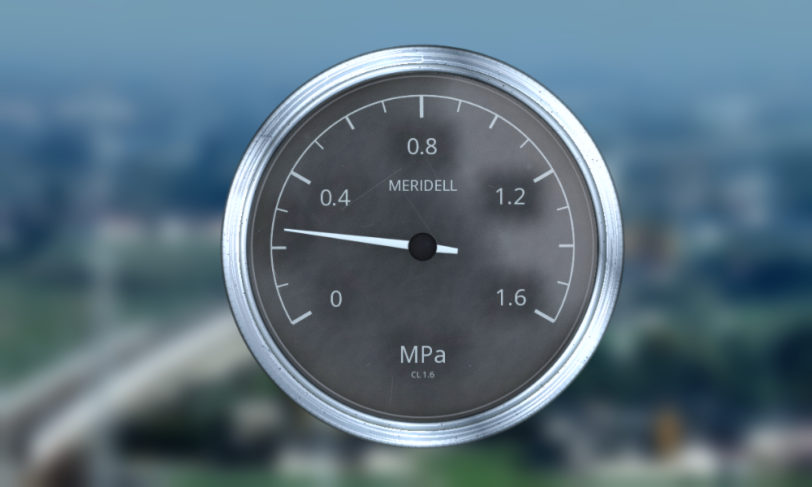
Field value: {"value": 0.25, "unit": "MPa"}
